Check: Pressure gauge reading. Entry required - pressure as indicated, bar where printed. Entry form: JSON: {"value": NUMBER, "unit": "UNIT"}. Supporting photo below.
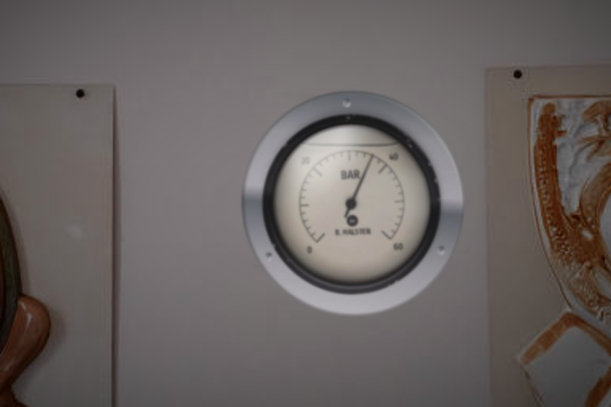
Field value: {"value": 36, "unit": "bar"}
